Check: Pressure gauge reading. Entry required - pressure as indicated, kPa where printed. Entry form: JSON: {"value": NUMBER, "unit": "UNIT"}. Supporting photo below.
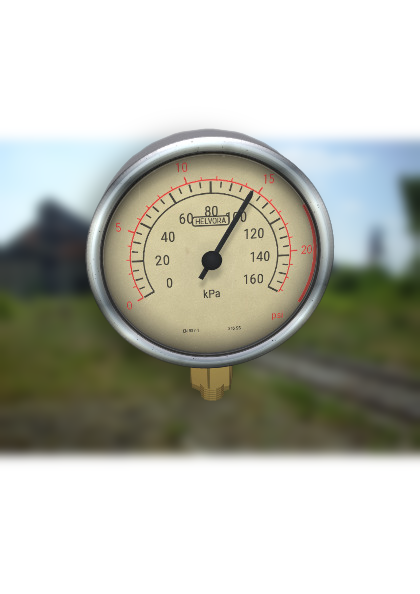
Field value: {"value": 100, "unit": "kPa"}
